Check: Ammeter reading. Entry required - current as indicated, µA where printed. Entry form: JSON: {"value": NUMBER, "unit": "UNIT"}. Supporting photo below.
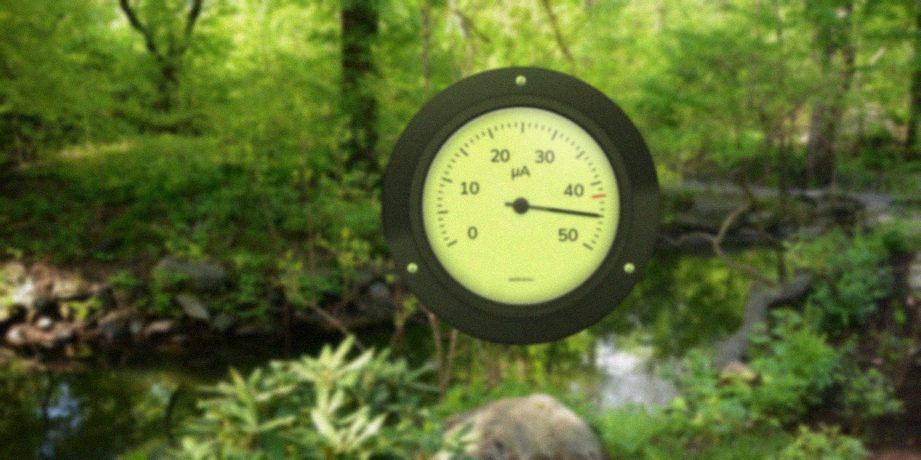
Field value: {"value": 45, "unit": "µA"}
